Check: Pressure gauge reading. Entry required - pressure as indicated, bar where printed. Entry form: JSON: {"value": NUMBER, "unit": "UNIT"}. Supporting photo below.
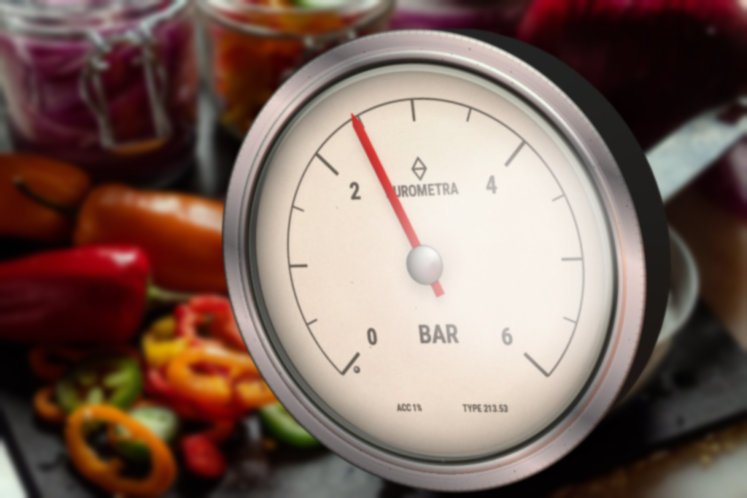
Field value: {"value": 2.5, "unit": "bar"}
